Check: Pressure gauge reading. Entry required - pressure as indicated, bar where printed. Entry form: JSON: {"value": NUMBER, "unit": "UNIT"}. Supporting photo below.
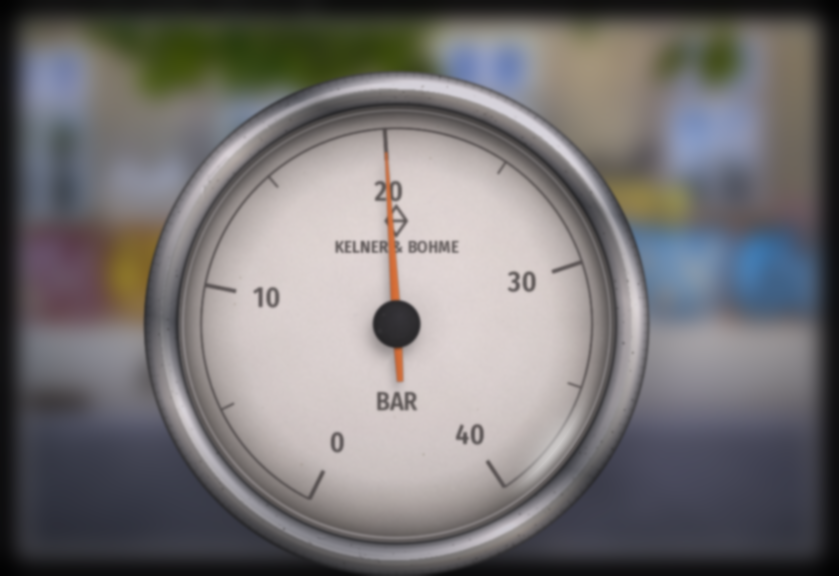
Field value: {"value": 20, "unit": "bar"}
